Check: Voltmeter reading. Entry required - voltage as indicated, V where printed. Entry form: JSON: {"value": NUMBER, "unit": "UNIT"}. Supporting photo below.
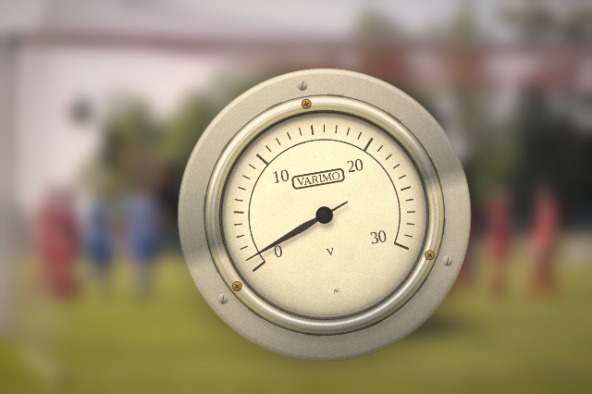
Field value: {"value": 1, "unit": "V"}
